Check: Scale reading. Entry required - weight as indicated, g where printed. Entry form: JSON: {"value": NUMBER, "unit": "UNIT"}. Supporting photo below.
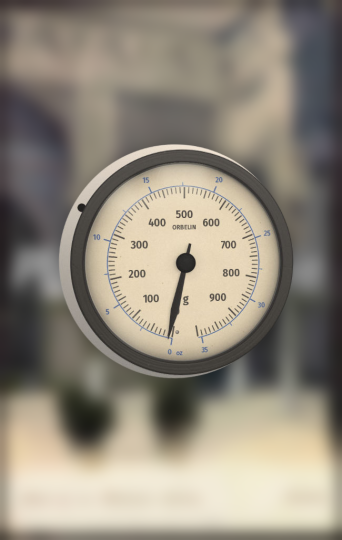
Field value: {"value": 10, "unit": "g"}
